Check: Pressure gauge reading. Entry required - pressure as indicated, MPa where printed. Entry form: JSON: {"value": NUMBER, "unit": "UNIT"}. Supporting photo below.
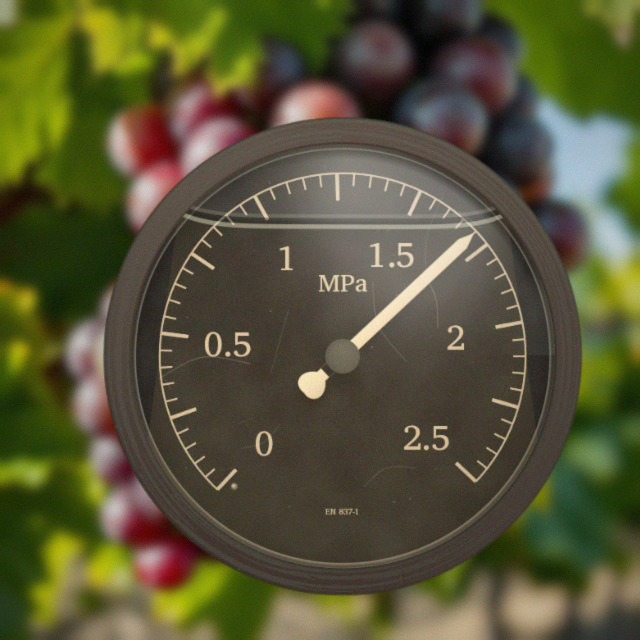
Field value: {"value": 1.7, "unit": "MPa"}
